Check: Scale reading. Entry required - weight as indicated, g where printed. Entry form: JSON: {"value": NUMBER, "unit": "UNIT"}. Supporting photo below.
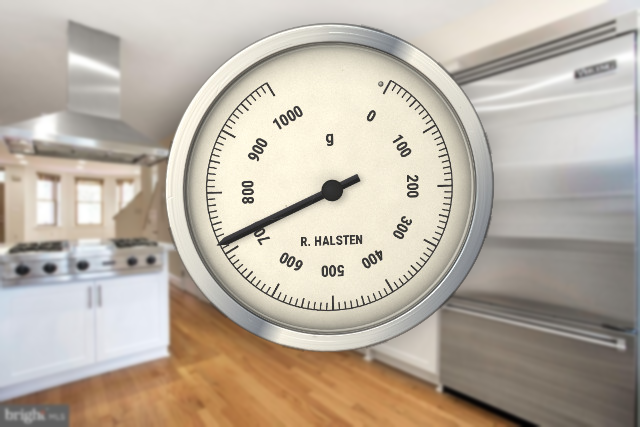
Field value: {"value": 720, "unit": "g"}
